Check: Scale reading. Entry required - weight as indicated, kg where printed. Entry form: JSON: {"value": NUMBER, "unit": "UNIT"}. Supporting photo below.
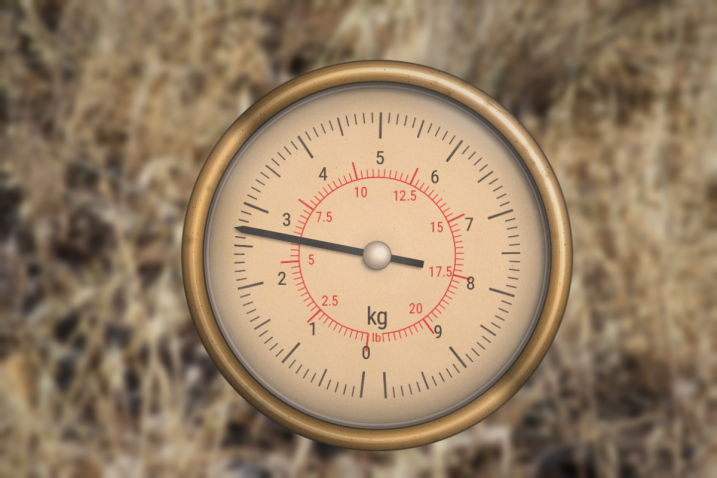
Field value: {"value": 2.7, "unit": "kg"}
